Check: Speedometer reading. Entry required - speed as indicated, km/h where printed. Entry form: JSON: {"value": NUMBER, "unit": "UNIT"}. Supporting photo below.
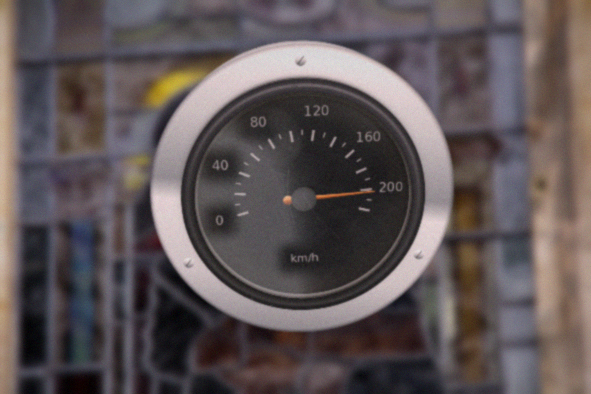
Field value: {"value": 200, "unit": "km/h"}
